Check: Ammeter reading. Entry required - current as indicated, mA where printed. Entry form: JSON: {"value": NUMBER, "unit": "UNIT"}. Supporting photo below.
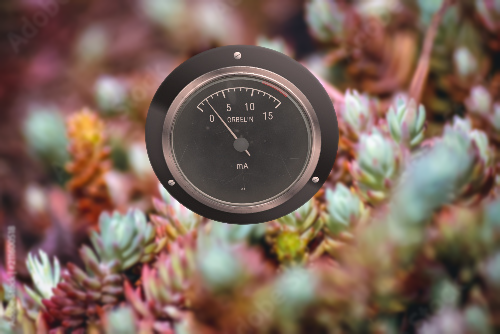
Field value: {"value": 2, "unit": "mA"}
